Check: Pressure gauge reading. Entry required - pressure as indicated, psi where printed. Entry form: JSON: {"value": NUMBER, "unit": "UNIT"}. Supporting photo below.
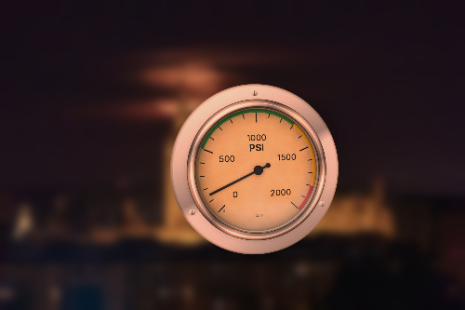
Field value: {"value": 150, "unit": "psi"}
